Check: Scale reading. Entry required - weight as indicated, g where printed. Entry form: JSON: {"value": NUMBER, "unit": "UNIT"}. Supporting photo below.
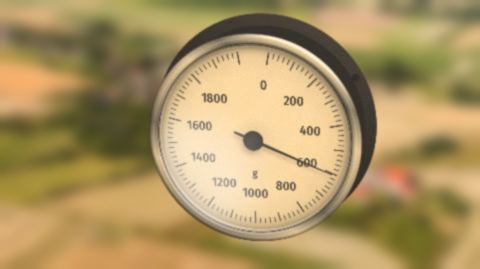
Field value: {"value": 600, "unit": "g"}
